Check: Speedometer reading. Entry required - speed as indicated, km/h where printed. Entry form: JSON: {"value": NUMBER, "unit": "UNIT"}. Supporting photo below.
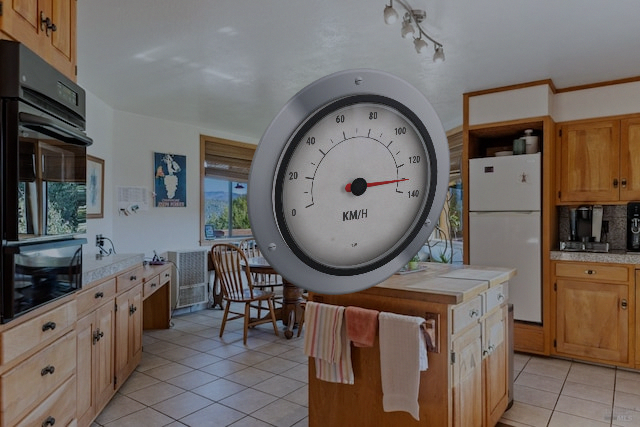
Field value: {"value": 130, "unit": "km/h"}
